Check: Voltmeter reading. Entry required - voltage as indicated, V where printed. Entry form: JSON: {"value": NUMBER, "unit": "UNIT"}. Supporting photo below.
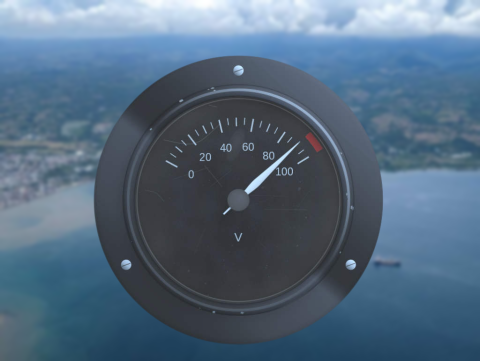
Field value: {"value": 90, "unit": "V"}
